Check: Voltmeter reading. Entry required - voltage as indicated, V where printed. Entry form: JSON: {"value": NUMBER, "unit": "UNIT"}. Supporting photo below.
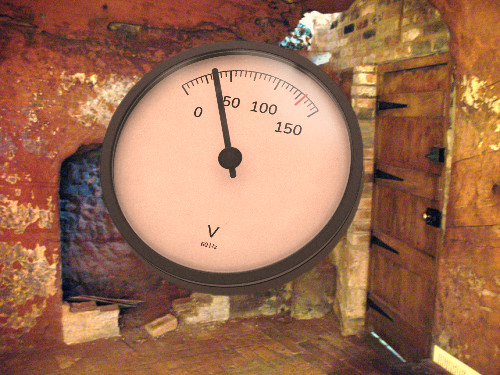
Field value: {"value": 35, "unit": "V"}
